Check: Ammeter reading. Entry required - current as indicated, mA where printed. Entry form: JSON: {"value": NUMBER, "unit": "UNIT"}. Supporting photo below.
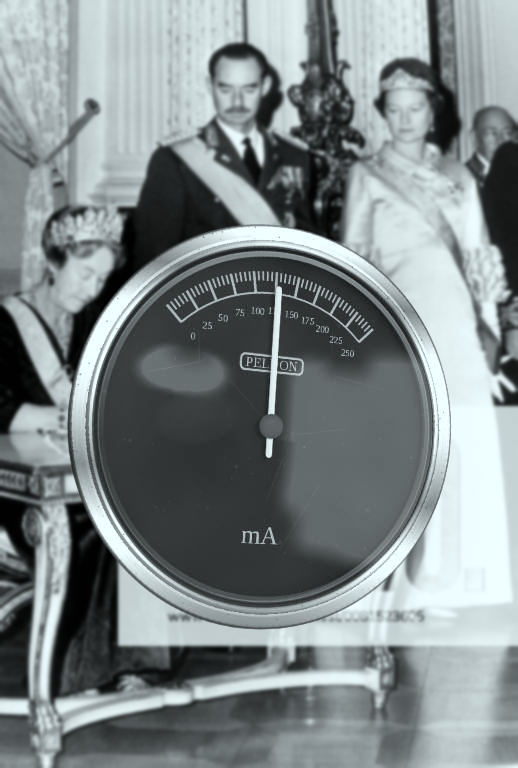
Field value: {"value": 125, "unit": "mA"}
